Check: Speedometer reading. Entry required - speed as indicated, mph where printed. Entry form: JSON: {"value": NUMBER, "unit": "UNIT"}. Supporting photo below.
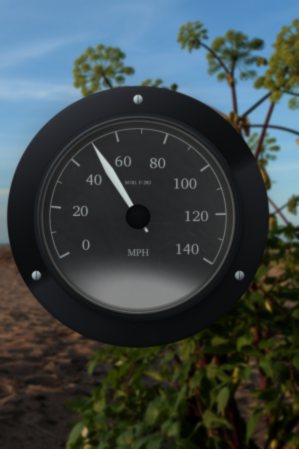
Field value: {"value": 50, "unit": "mph"}
